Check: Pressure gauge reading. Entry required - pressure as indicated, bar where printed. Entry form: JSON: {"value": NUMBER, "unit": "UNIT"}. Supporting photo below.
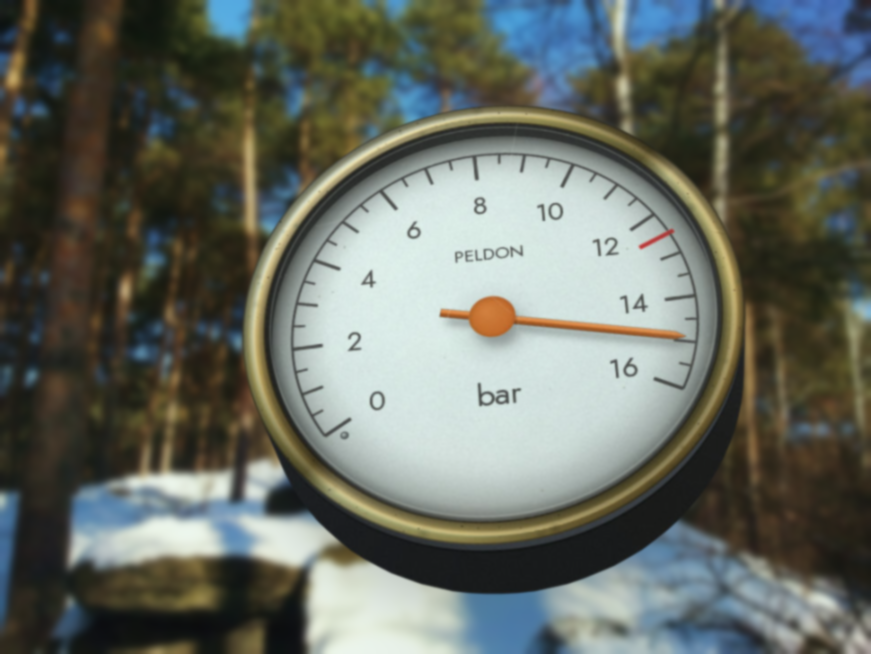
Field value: {"value": 15, "unit": "bar"}
